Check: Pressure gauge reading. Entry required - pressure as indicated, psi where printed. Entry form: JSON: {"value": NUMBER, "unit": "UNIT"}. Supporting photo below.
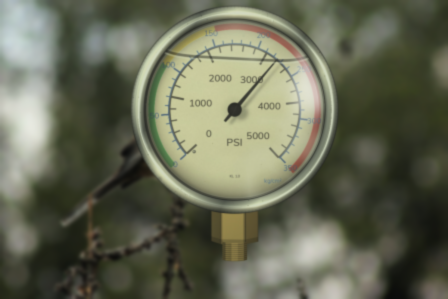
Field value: {"value": 3200, "unit": "psi"}
